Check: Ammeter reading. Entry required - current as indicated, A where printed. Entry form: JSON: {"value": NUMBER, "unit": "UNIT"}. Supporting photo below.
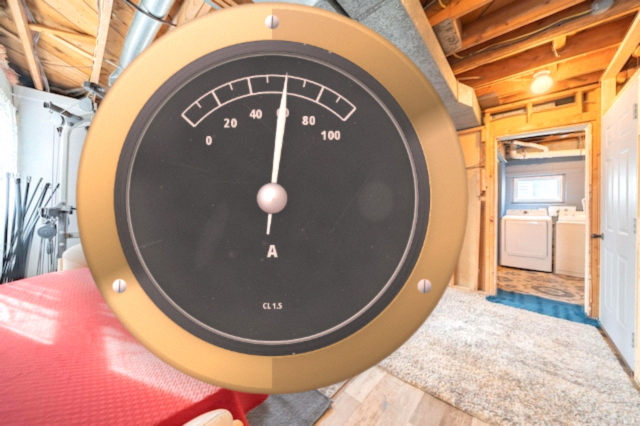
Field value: {"value": 60, "unit": "A"}
